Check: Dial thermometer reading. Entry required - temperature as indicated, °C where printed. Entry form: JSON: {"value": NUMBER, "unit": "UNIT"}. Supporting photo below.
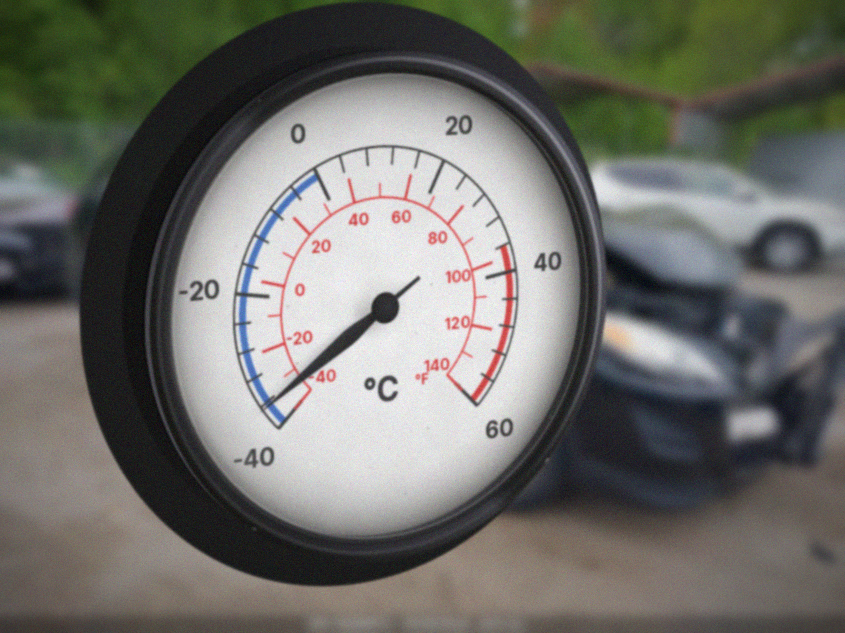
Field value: {"value": -36, "unit": "°C"}
